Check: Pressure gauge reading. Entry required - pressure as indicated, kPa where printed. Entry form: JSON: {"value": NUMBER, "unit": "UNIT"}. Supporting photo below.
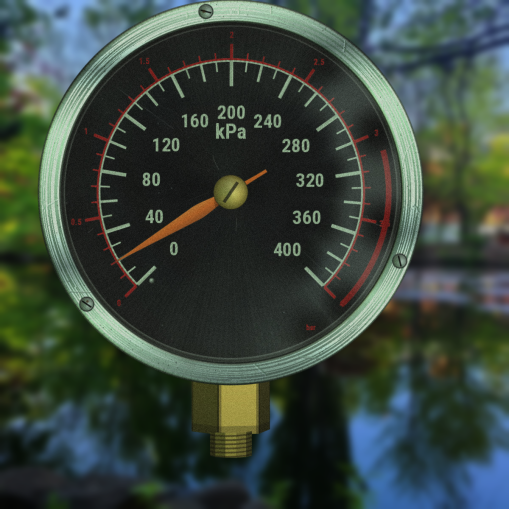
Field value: {"value": 20, "unit": "kPa"}
